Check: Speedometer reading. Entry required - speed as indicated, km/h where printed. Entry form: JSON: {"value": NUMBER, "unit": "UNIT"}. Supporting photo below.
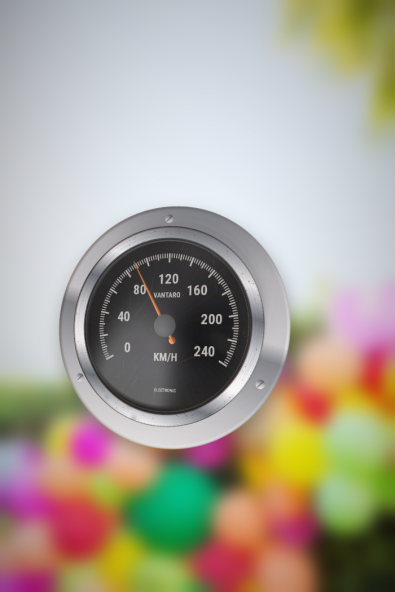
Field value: {"value": 90, "unit": "km/h"}
